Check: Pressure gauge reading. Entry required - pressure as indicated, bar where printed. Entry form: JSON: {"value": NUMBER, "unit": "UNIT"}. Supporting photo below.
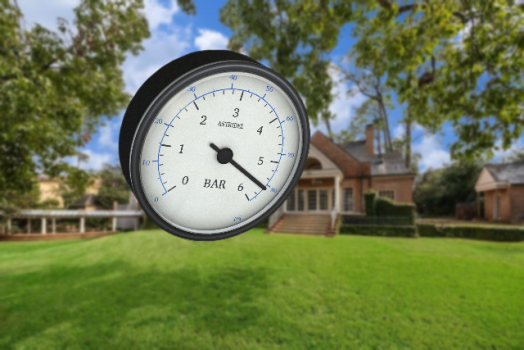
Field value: {"value": 5.6, "unit": "bar"}
